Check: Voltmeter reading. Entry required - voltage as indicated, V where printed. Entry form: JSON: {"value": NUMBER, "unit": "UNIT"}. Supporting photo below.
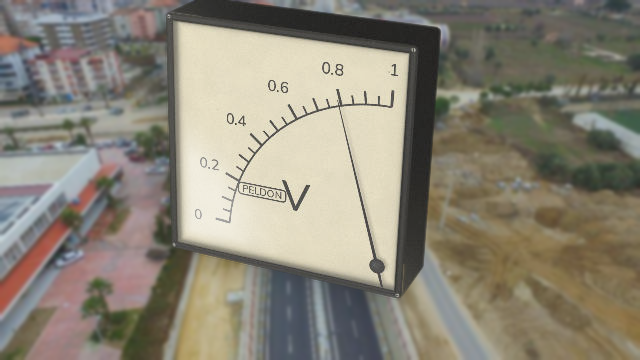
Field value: {"value": 0.8, "unit": "V"}
